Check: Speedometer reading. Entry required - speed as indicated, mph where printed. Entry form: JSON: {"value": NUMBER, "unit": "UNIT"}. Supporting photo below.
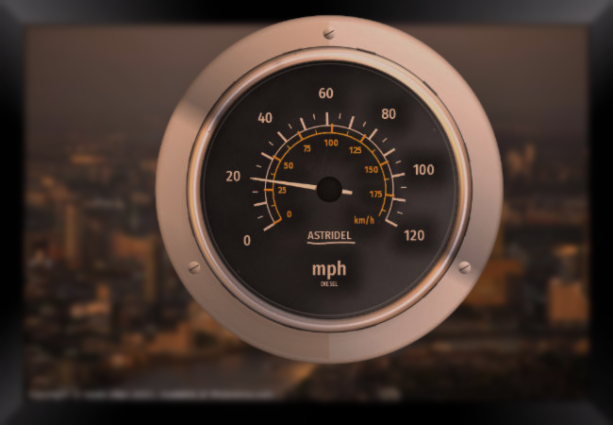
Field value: {"value": 20, "unit": "mph"}
